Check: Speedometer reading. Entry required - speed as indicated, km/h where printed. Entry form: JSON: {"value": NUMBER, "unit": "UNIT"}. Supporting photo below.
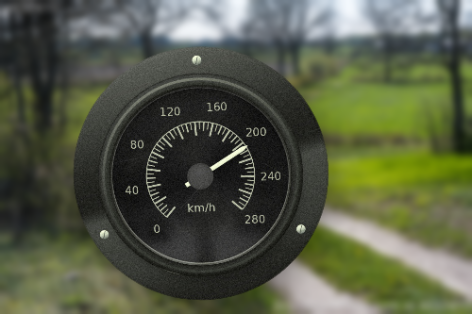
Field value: {"value": 205, "unit": "km/h"}
